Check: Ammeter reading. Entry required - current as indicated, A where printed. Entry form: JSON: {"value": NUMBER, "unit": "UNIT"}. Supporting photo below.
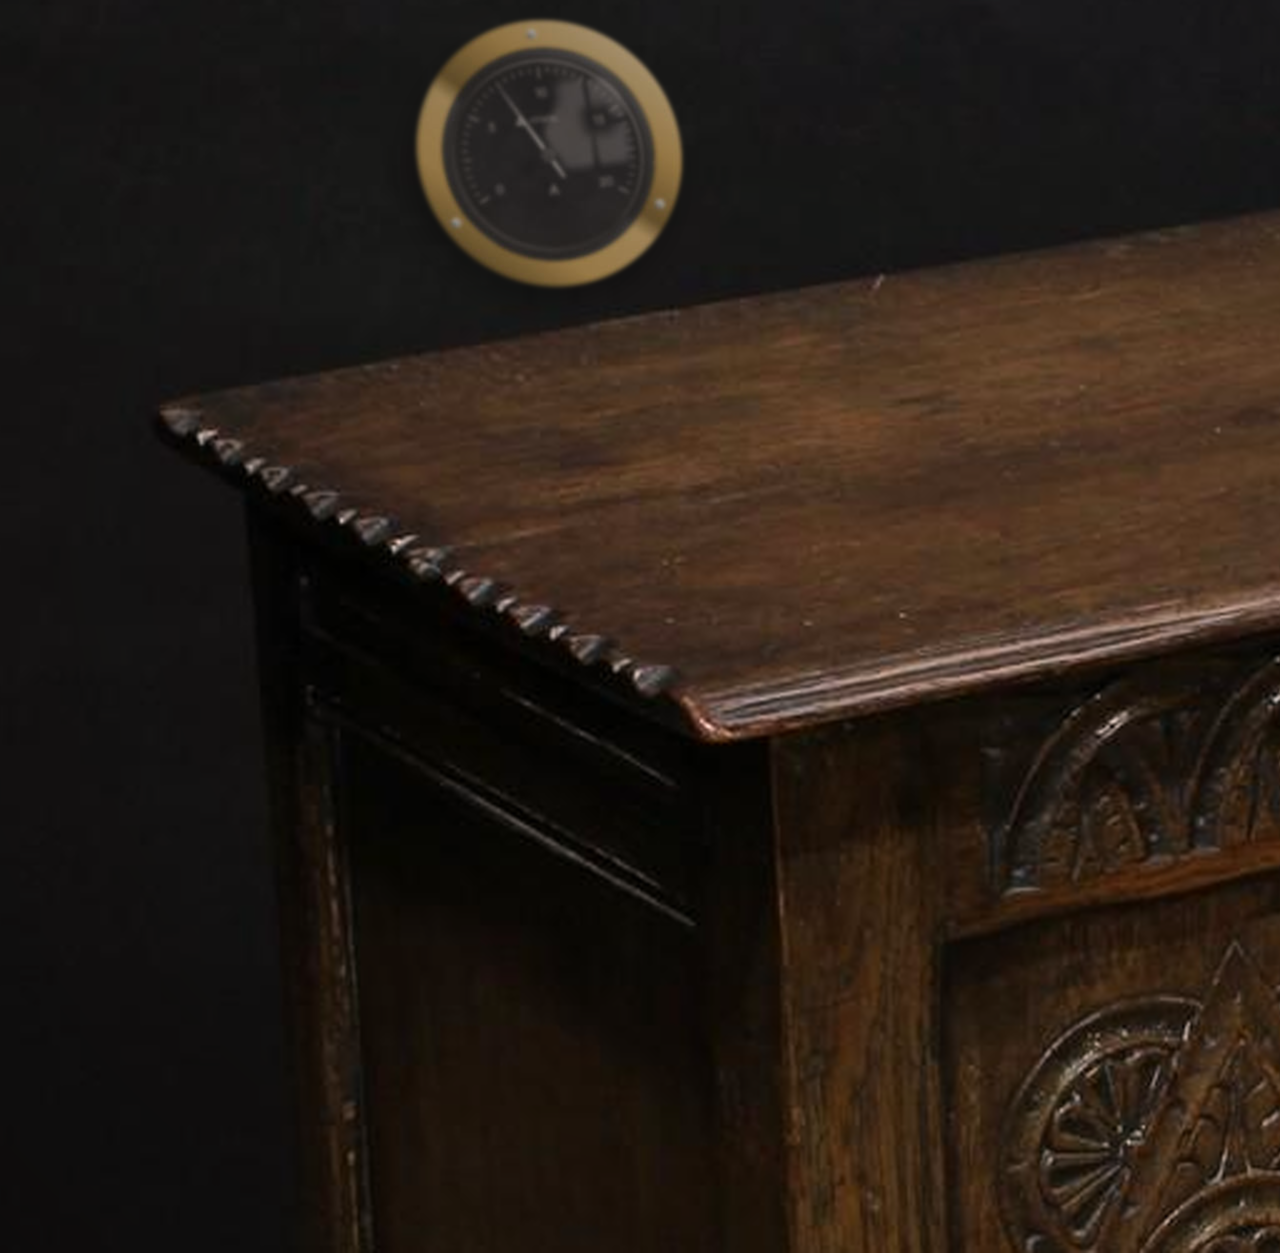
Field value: {"value": 7.5, "unit": "A"}
